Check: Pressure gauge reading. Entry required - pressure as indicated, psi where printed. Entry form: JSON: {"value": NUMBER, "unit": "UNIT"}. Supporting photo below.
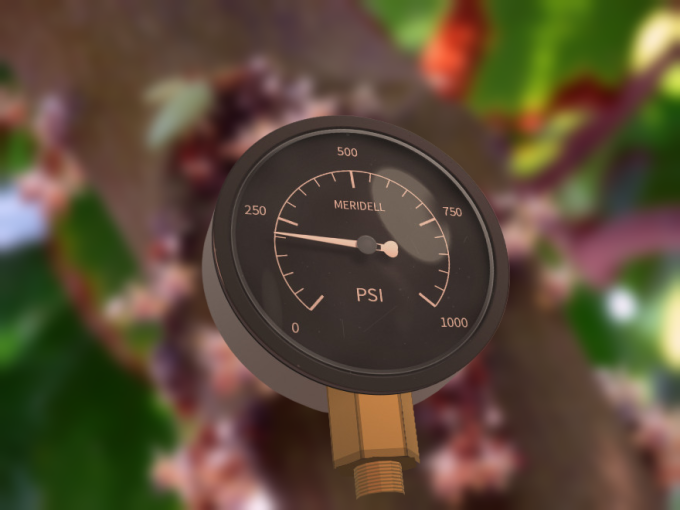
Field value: {"value": 200, "unit": "psi"}
